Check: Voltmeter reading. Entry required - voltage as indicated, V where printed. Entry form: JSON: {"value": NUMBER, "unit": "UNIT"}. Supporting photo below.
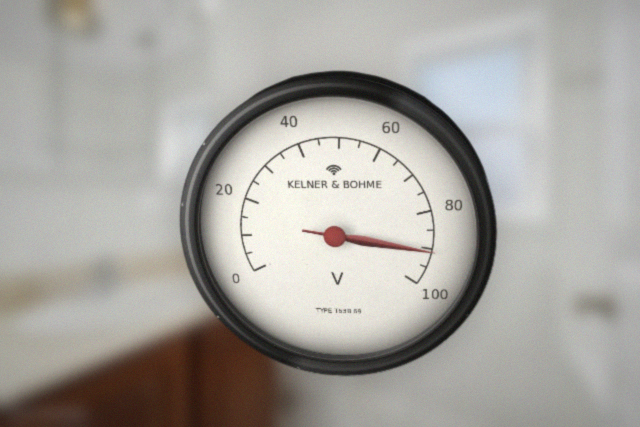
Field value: {"value": 90, "unit": "V"}
